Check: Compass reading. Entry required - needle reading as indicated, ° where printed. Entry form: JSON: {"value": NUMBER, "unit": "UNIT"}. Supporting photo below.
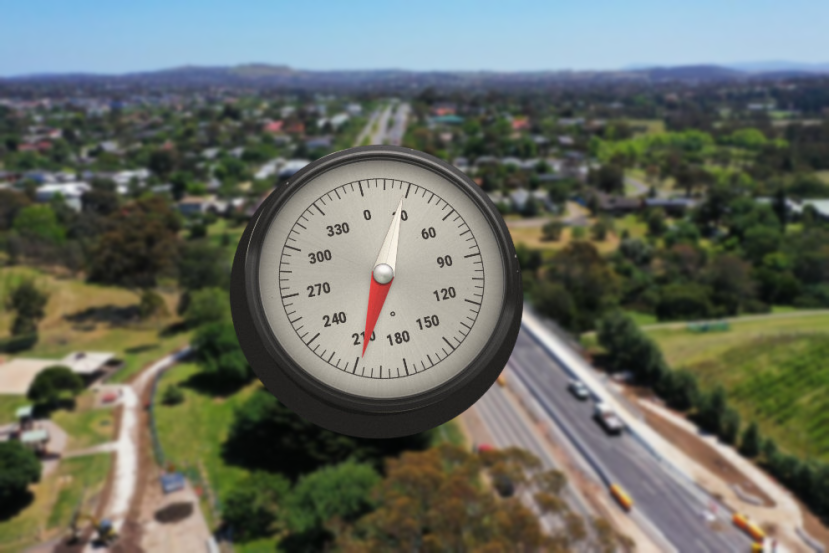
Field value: {"value": 207.5, "unit": "°"}
